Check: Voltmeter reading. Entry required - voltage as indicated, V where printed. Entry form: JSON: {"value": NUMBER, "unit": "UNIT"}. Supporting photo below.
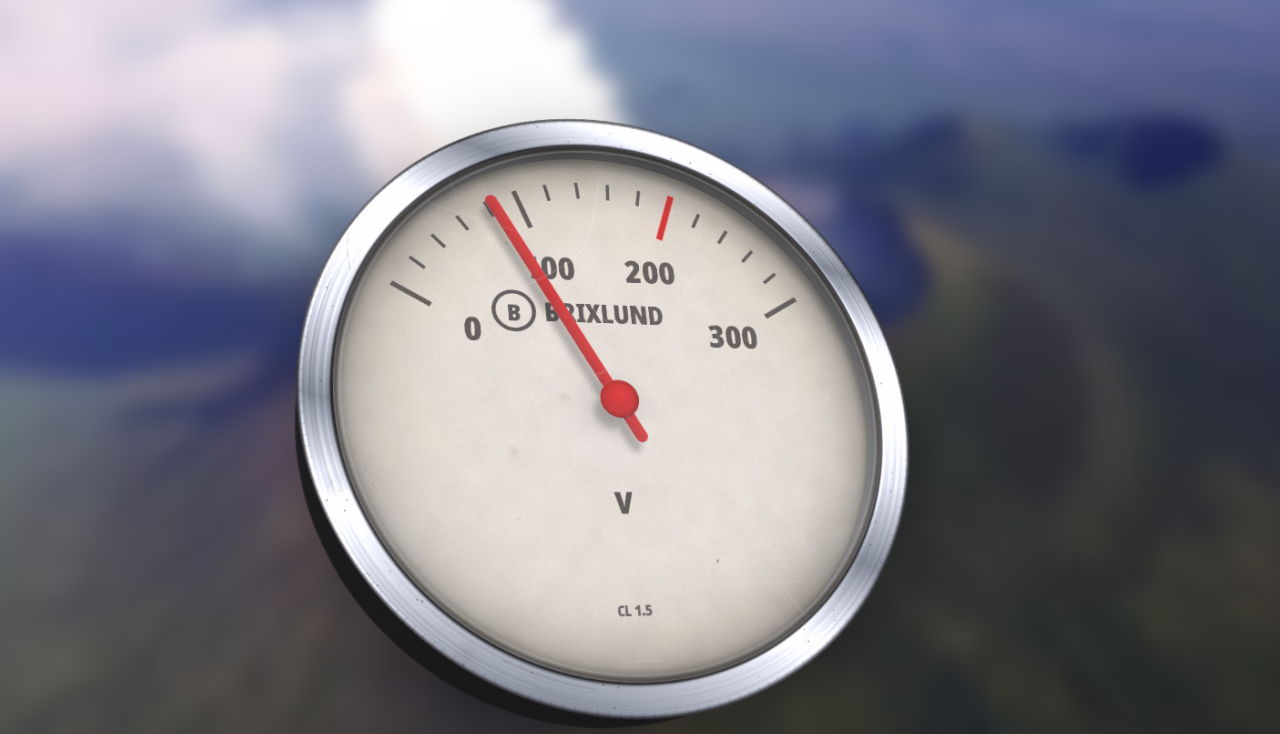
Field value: {"value": 80, "unit": "V"}
